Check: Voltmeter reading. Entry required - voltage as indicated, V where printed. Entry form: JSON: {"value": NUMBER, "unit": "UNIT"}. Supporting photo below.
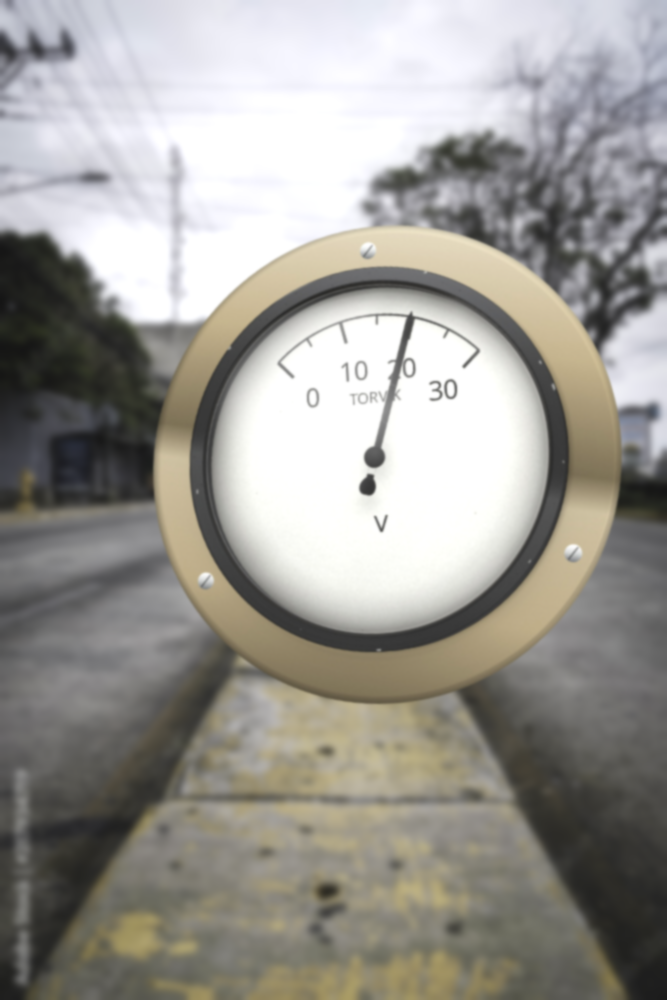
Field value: {"value": 20, "unit": "V"}
